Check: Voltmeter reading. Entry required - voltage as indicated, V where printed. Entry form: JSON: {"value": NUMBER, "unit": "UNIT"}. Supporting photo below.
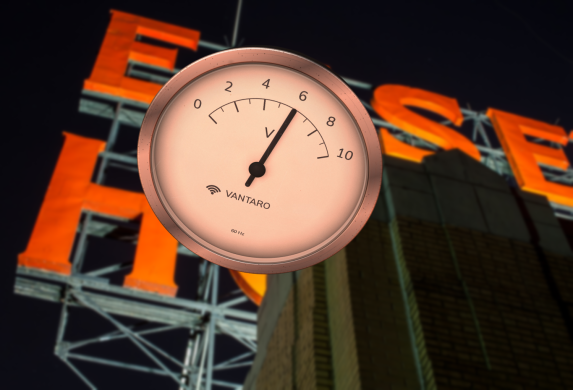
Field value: {"value": 6, "unit": "V"}
